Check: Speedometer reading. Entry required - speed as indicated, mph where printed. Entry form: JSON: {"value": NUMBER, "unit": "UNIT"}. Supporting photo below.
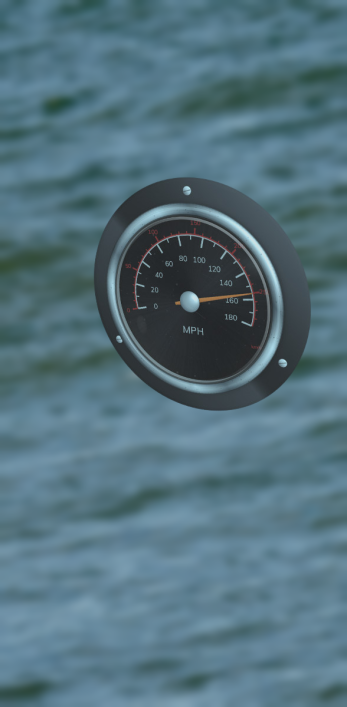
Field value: {"value": 155, "unit": "mph"}
